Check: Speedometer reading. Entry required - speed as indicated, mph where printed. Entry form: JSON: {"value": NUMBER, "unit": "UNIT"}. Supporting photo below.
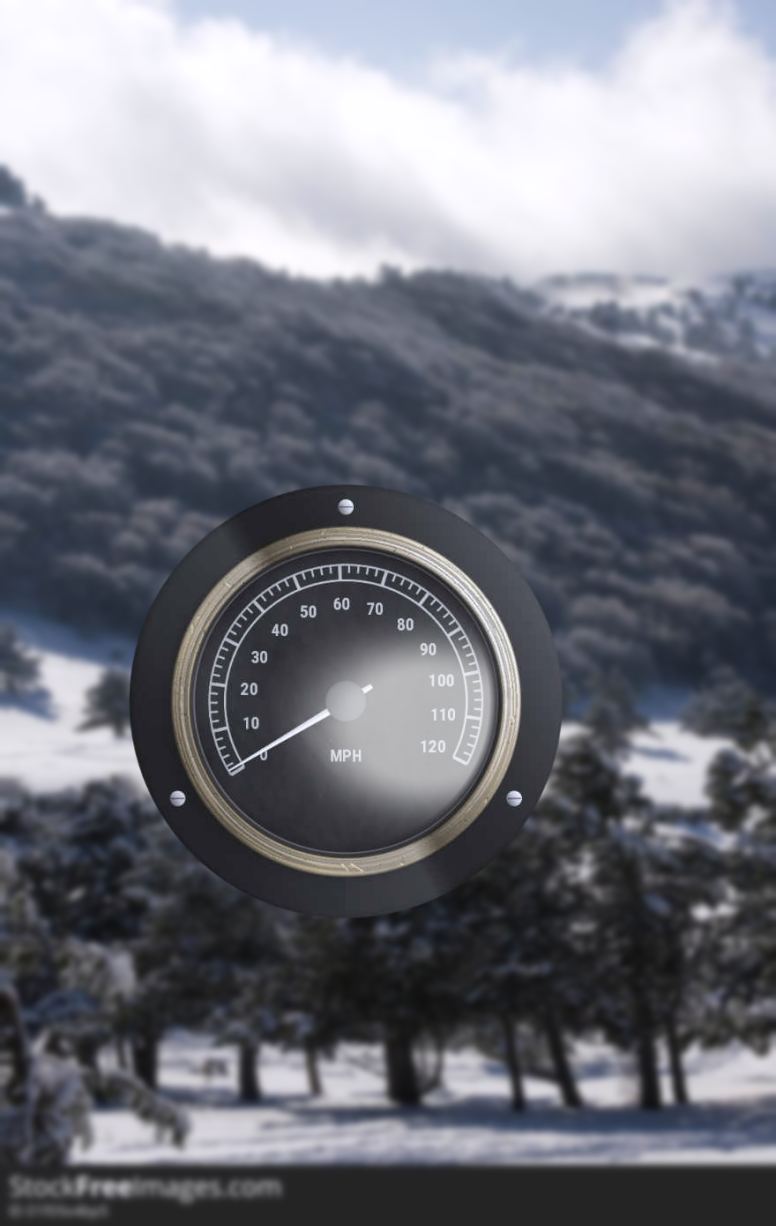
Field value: {"value": 1, "unit": "mph"}
